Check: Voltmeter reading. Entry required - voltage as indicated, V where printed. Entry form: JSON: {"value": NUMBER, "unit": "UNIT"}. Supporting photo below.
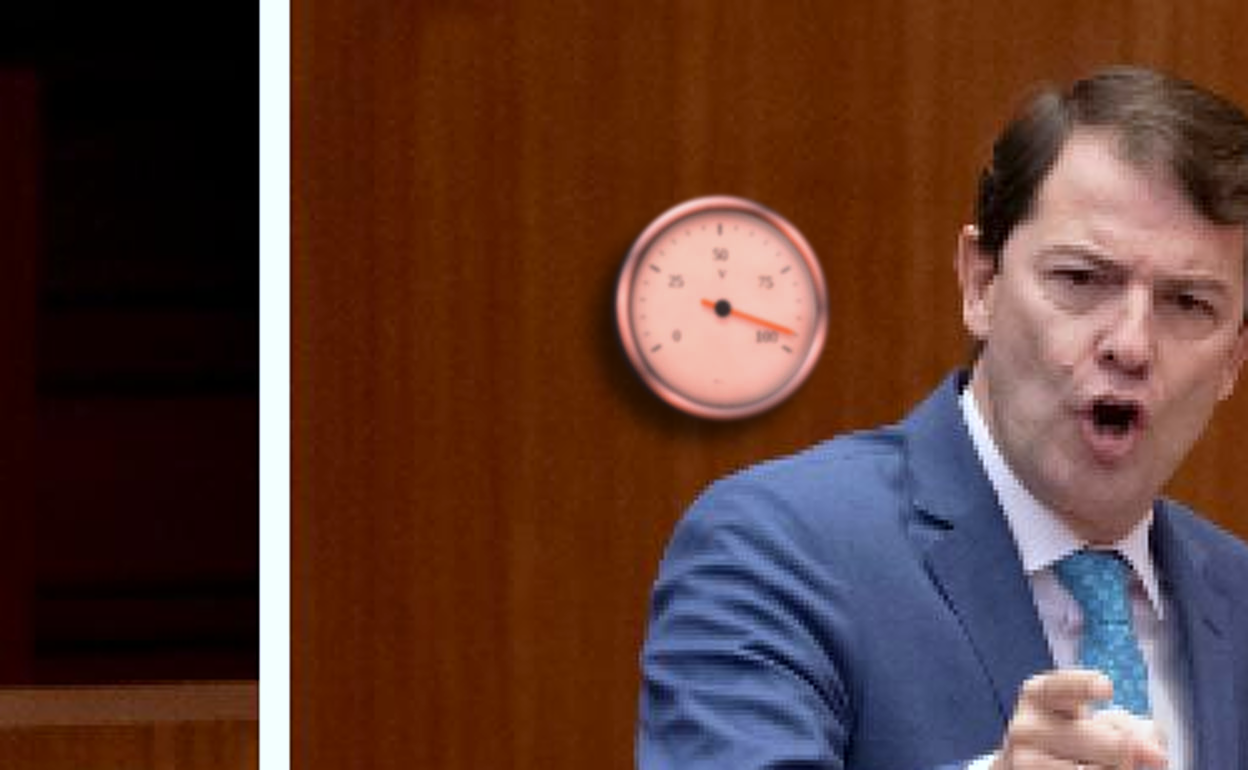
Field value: {"value": 95, "unit": "V"}
